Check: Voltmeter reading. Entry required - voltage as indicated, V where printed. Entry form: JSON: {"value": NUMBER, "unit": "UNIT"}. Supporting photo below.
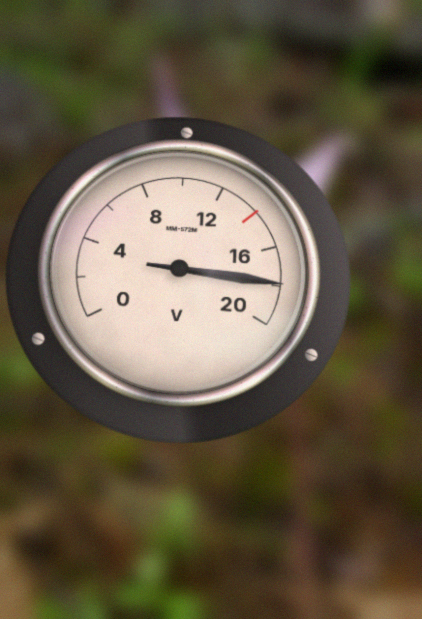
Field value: {"value": 18, "unit": "V"}
